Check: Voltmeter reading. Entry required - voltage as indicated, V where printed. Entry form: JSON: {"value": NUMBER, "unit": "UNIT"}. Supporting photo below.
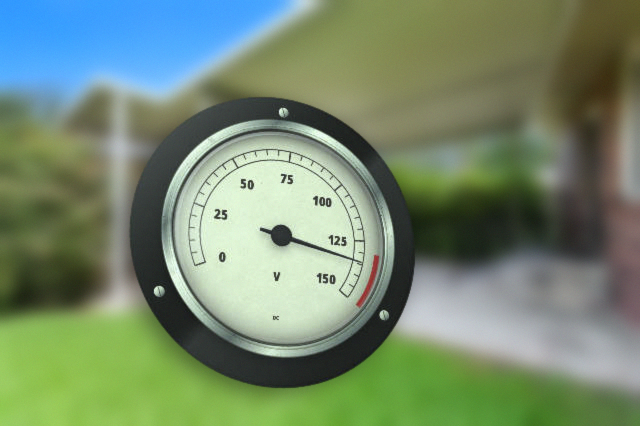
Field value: {"value": 135, "unit": "V"}
